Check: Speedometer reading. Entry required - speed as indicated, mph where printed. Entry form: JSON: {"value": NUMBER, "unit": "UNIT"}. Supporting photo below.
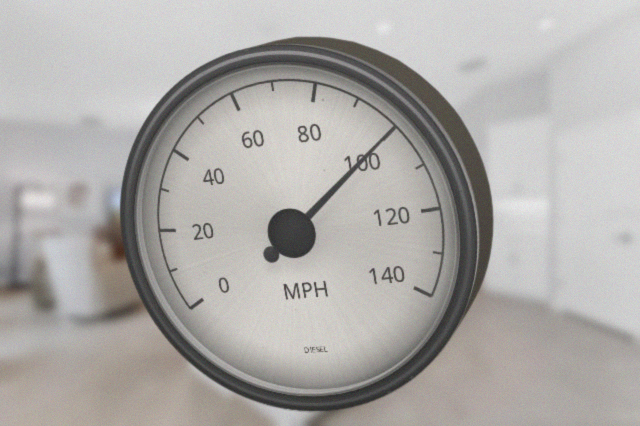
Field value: {"value": 100, "unit": "mph"}
